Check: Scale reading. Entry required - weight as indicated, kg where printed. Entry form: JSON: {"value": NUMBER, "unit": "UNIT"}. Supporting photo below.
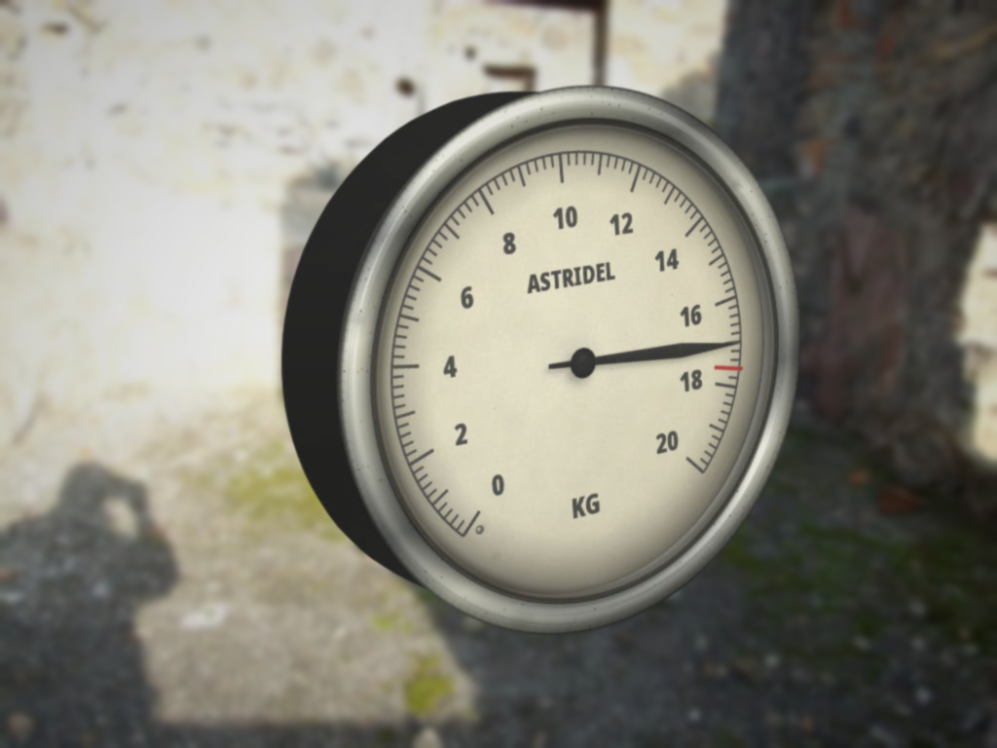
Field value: {"value": 17, "unit": "kg"}
